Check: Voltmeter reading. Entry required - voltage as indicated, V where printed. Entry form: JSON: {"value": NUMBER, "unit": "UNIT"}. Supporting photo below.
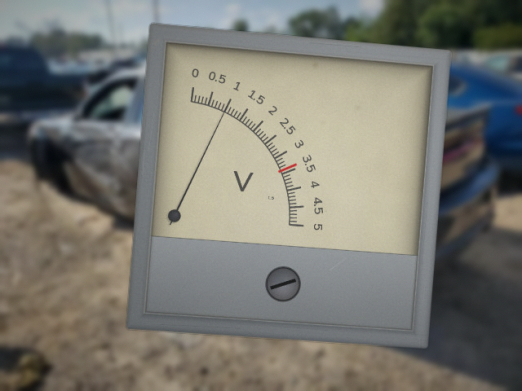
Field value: {"value": 1, "unit": "V"}
